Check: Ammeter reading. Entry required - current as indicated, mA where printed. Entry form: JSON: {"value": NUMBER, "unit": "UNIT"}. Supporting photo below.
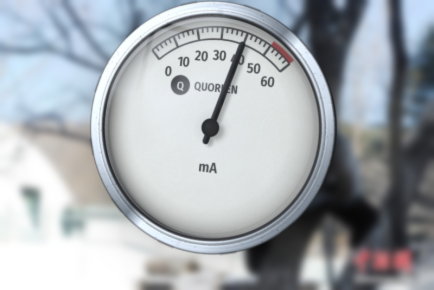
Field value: {"value": 40, "unit": "mA"}
